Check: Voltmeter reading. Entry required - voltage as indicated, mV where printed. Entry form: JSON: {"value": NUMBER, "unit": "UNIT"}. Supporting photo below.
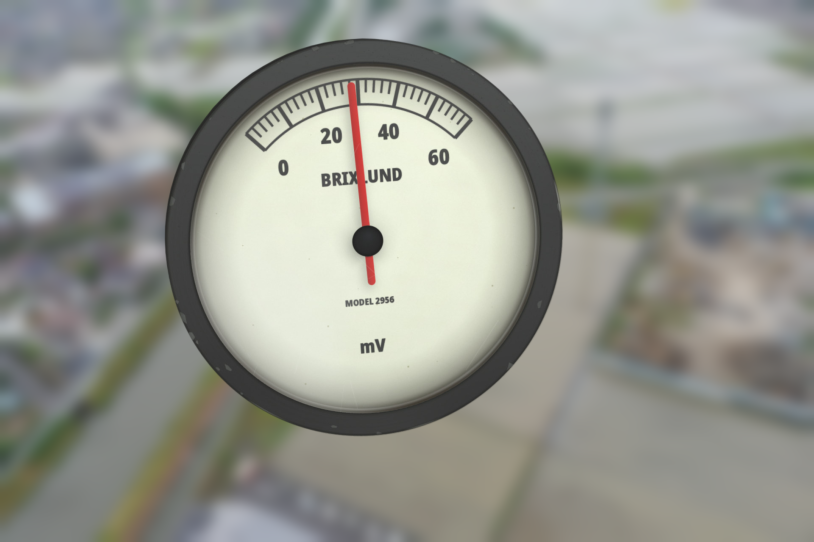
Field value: {"value": 28, "unit": "mV"}
